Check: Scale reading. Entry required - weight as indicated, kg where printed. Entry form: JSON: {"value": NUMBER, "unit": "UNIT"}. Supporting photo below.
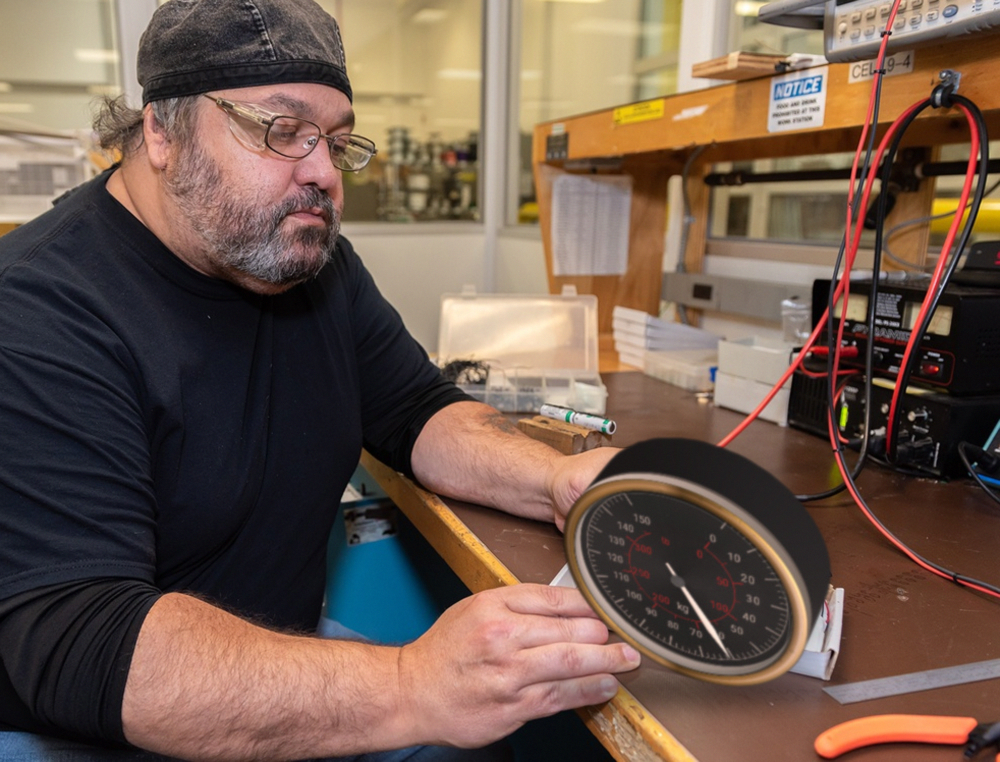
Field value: {"value": 60, "unit": "kg"}
